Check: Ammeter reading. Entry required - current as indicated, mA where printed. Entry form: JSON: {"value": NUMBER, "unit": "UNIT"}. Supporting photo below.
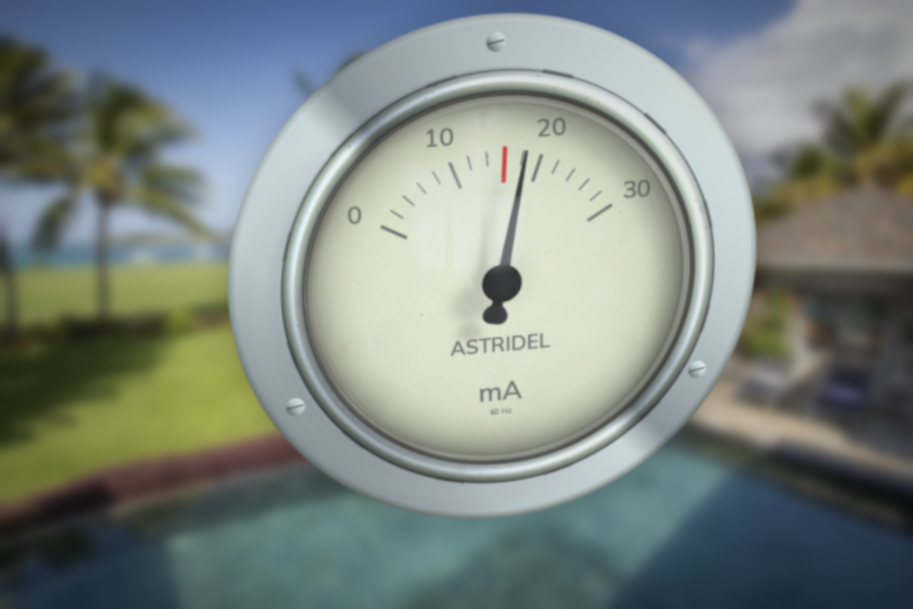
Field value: {"value": 18, "unit": "mA"}
